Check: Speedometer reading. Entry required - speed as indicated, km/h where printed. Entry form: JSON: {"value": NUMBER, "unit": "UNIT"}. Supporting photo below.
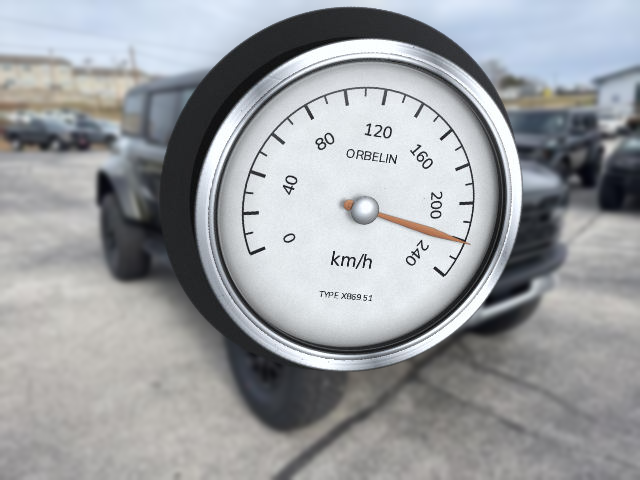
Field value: {"value": 220, "unit": "km/h"}
